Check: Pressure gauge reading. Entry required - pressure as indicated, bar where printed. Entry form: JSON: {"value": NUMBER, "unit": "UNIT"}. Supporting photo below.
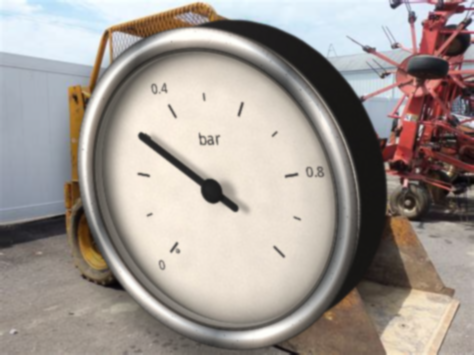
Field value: {"value": 0.3, "unit": "bar"}
